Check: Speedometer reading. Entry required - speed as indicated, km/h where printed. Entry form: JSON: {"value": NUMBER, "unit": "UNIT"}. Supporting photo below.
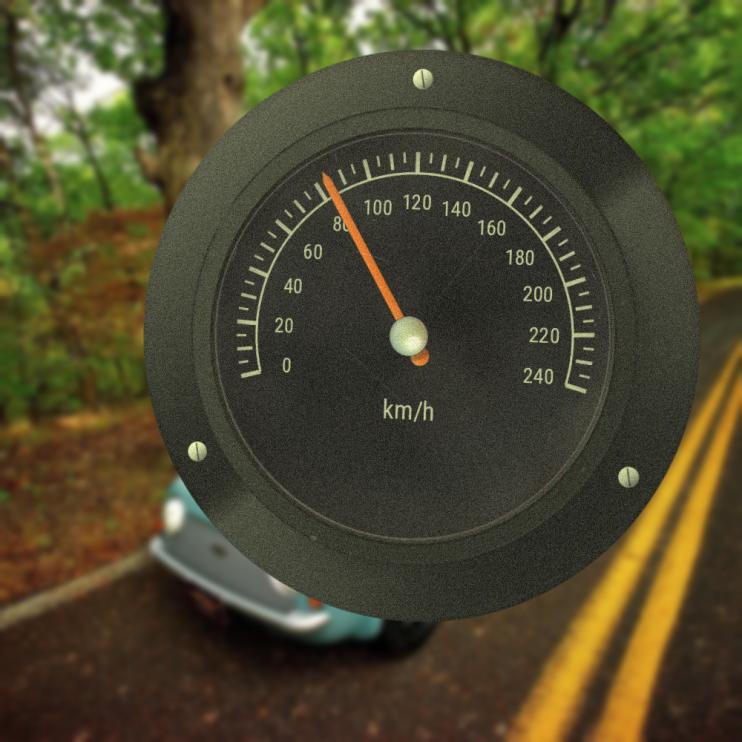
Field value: {"value": 85, "unit": "km/h"}
